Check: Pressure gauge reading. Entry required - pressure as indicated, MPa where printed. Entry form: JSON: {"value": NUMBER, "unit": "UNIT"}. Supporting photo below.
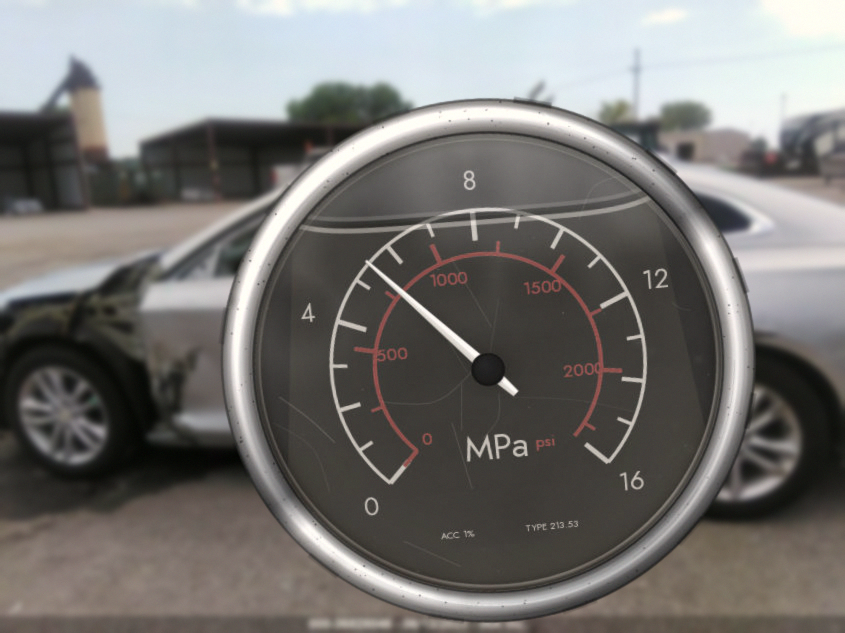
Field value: {"value": 5.5, "unit": "MPa"}
